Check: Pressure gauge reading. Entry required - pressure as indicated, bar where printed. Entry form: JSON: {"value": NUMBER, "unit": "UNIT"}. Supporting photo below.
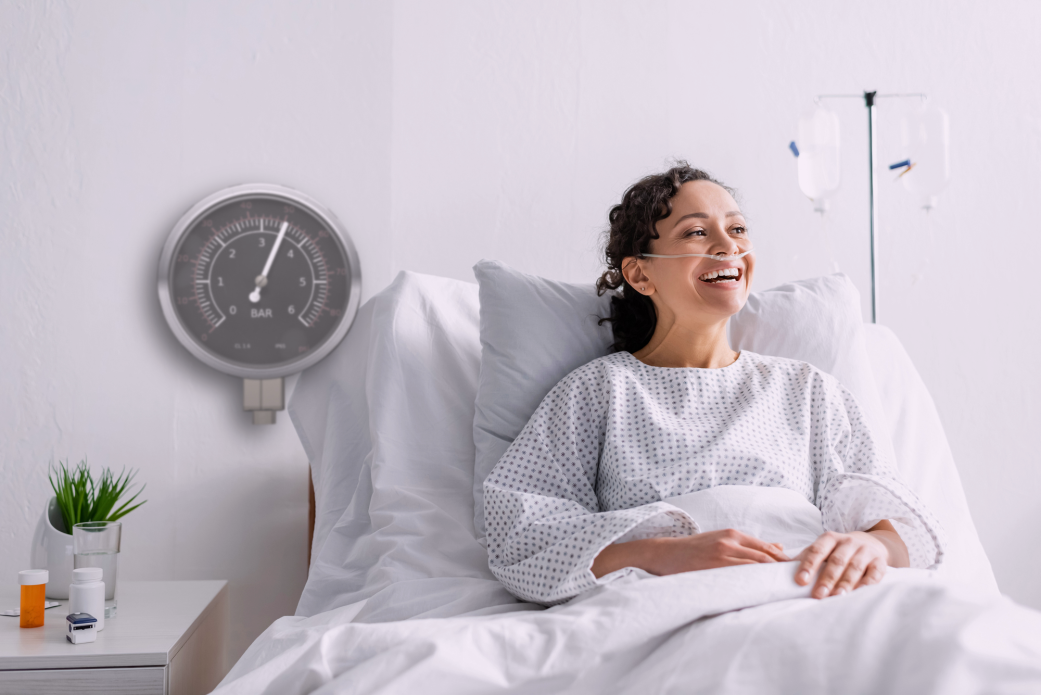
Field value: {"value": 3.5, "unit": "bar"}
